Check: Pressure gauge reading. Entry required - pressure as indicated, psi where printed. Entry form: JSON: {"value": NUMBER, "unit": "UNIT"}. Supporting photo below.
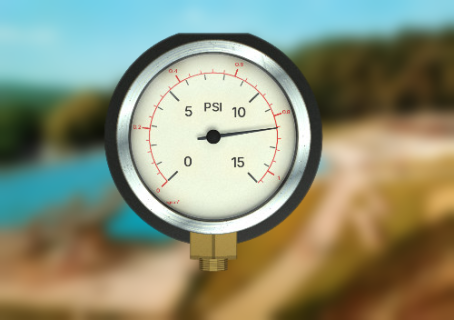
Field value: {"value": 12, "unit": "psi"}
